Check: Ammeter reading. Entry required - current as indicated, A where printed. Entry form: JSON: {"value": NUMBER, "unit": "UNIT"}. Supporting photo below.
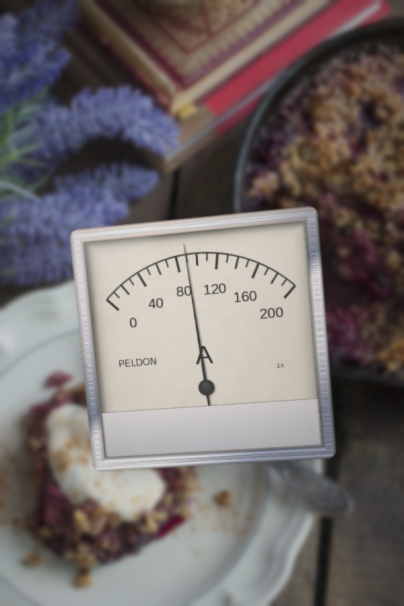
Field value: {"value": 90, "unit": "A"}
